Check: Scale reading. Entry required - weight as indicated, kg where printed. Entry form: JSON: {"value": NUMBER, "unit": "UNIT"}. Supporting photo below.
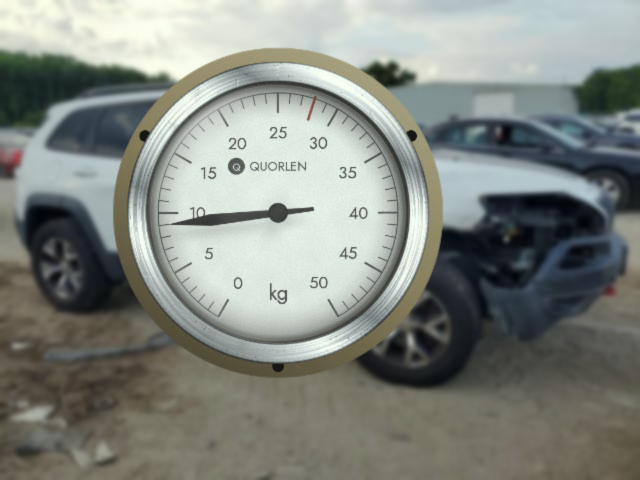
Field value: {"value": 9, "unit": "kg"}
